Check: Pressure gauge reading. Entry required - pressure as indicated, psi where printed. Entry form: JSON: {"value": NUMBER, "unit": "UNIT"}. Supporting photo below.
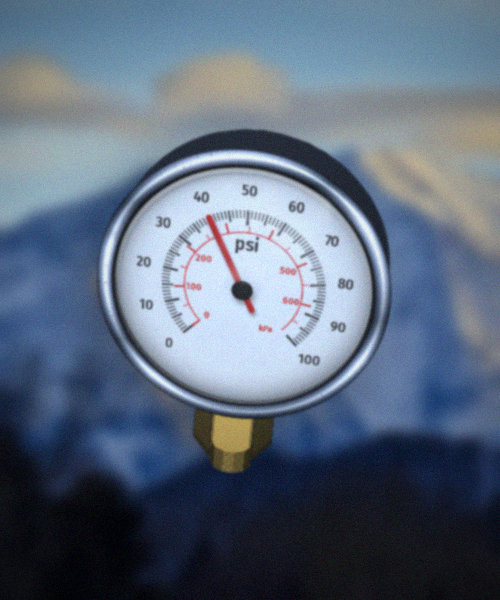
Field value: {"value": 40, "unit": "psi"}
